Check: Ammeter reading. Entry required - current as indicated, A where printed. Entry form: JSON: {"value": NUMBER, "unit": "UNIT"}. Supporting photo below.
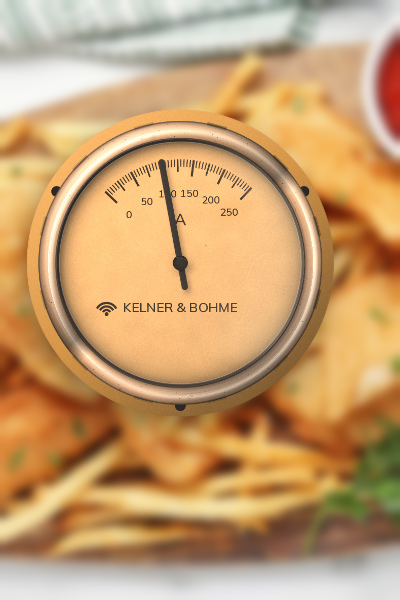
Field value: {"value": 100, "unit": "A"}
